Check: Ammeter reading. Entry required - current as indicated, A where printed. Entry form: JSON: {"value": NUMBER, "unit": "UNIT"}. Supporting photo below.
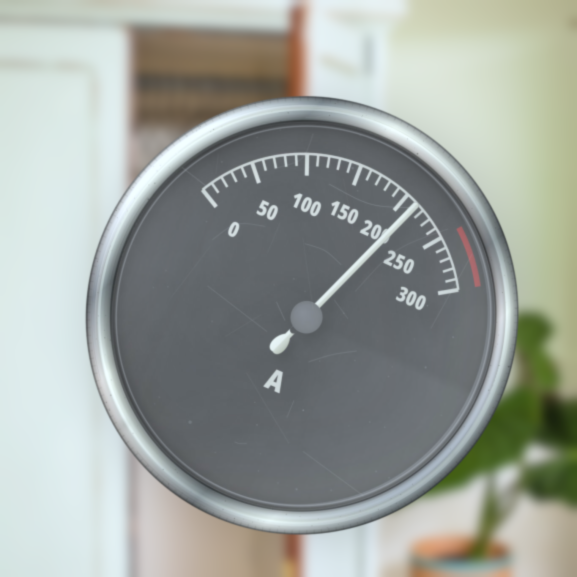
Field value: {"value": 210, "unit": "A"}
